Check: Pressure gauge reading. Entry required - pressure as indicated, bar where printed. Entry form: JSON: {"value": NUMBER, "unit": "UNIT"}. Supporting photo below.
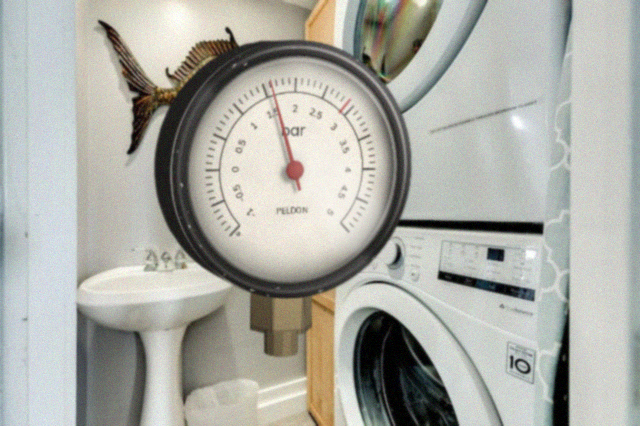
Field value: {"value": 1.6, "unit": "bar"}
